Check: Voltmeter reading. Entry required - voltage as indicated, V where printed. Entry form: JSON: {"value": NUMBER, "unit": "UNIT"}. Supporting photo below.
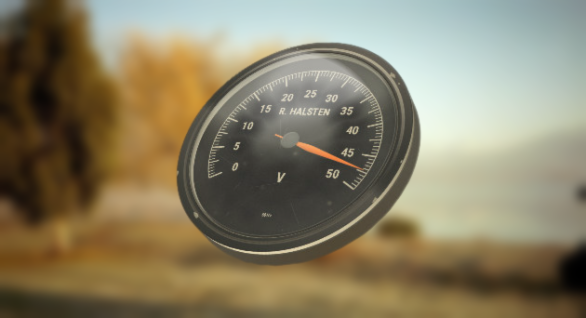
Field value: {"value": 47.5, "unit": "V"}
